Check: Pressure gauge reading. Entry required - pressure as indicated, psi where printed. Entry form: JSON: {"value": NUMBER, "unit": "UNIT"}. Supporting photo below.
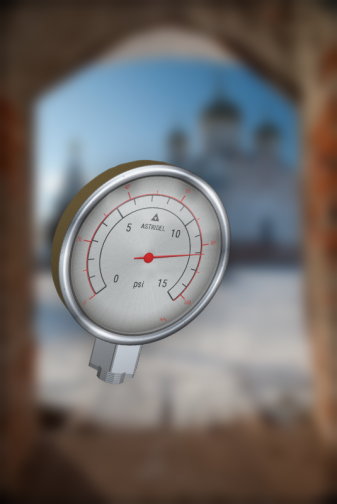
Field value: {"value": 12, "unit": "psi"}
